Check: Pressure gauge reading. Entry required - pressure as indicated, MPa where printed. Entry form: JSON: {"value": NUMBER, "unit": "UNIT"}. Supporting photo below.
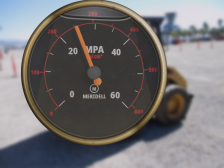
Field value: {"value": 25, "unit": "MPa"}
